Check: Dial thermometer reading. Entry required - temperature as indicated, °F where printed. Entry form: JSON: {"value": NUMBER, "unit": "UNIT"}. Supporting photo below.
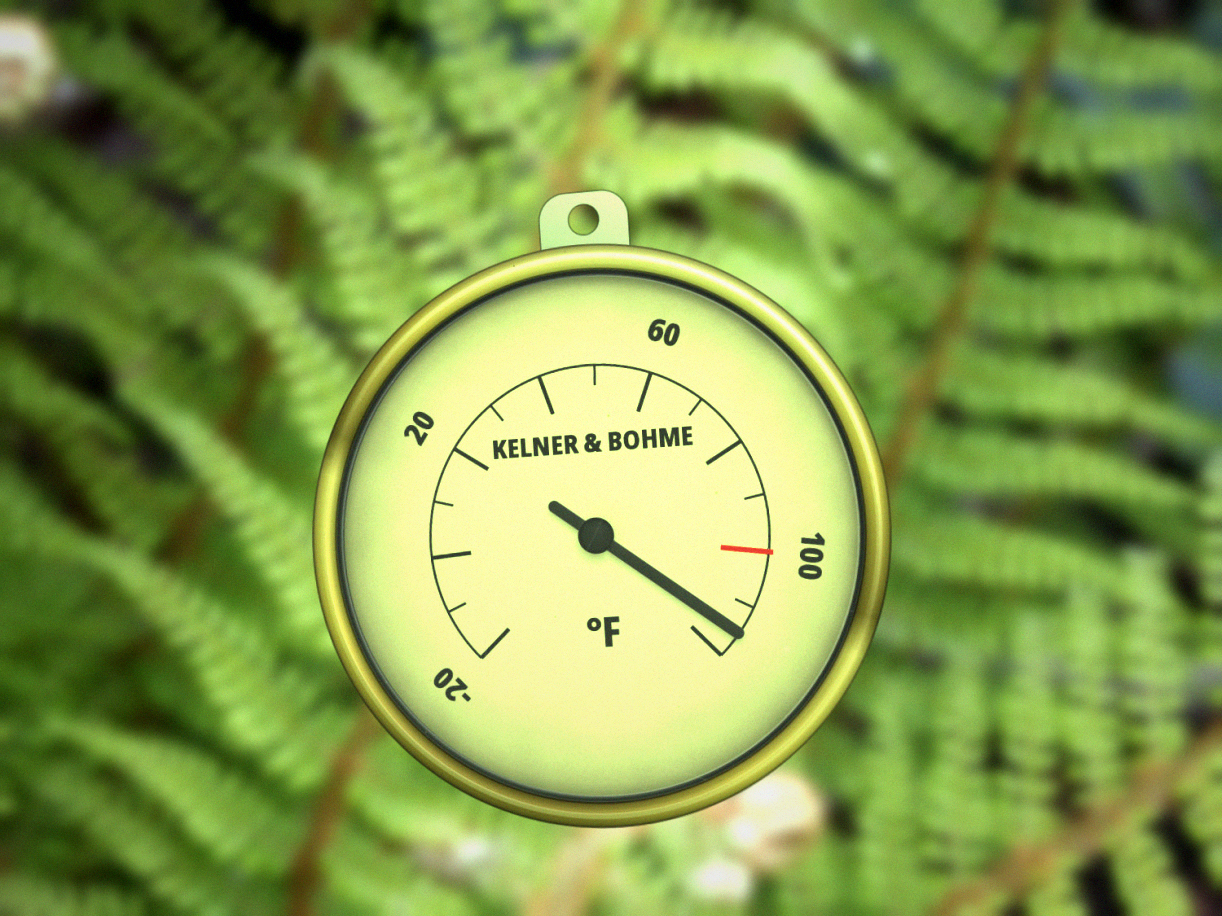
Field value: {"value": 115, "unit": "°F"}
